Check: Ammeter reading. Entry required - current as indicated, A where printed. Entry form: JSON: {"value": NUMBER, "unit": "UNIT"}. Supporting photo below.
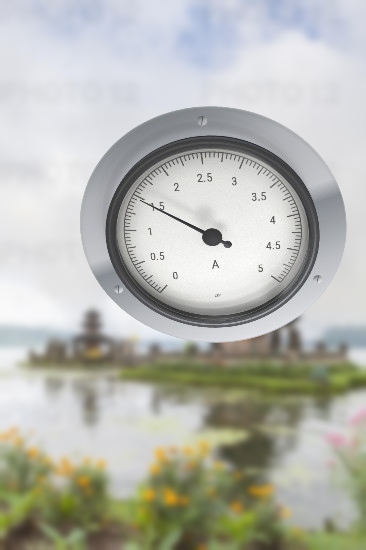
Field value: {"value": 1.5, "unit": "A"}
